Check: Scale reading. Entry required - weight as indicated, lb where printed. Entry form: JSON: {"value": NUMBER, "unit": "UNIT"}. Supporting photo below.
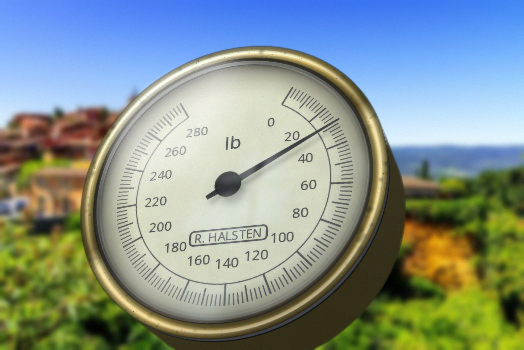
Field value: {"value": 30, "unit": "lb"}
